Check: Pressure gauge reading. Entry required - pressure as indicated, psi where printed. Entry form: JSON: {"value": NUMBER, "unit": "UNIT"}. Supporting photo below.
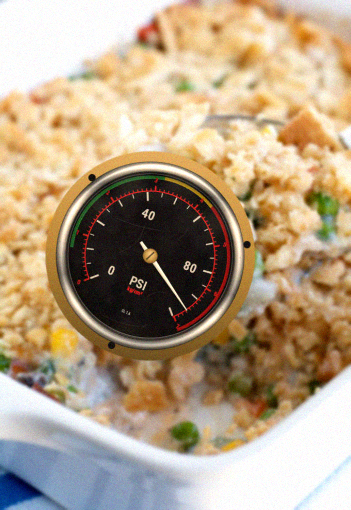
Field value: {"value": 95, "unit": "psi"}
